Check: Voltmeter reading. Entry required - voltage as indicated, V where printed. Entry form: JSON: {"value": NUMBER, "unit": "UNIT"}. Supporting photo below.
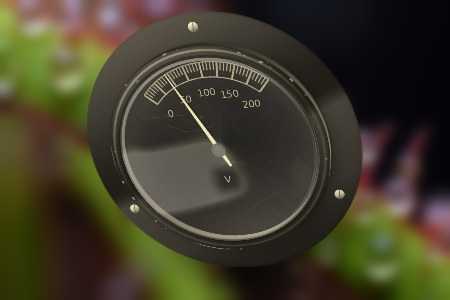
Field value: {"value": 50, "unit": "V"}
